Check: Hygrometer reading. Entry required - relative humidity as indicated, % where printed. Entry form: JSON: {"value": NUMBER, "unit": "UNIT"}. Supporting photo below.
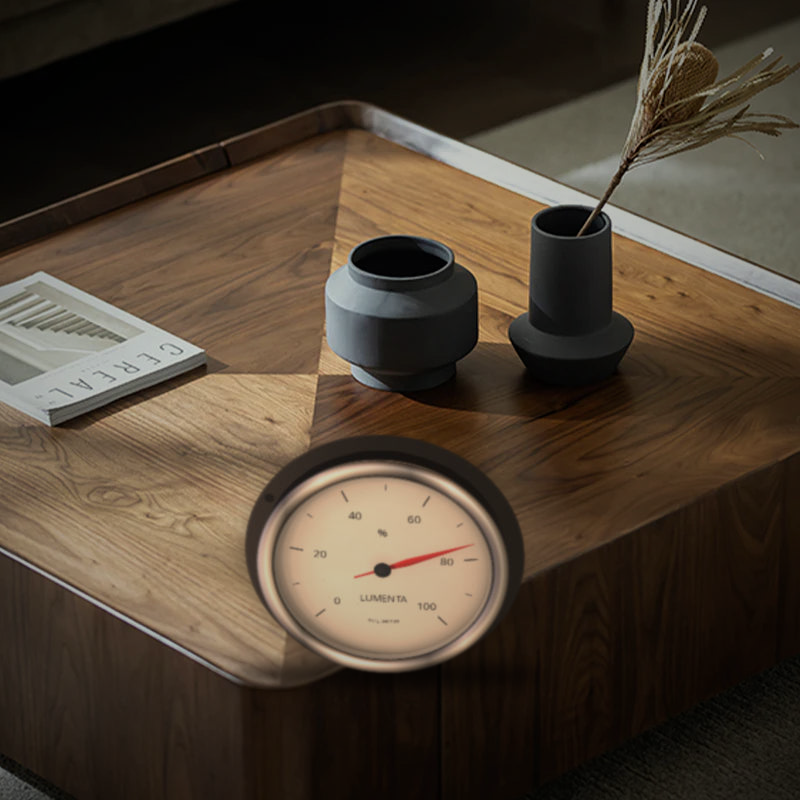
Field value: {"value": 75, "unit": "%"}
